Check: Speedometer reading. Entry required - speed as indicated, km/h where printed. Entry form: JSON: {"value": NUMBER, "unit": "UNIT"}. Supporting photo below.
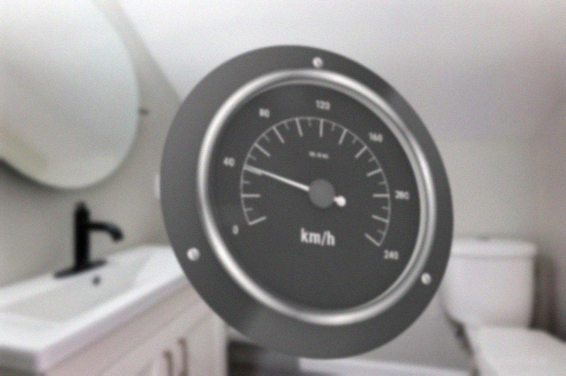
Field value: {"value": 40, "unit": "km/h"}
